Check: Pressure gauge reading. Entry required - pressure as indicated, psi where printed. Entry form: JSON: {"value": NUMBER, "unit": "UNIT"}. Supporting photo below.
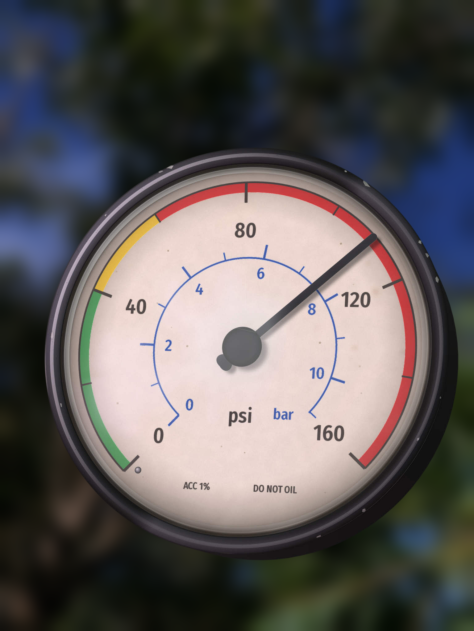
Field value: {"value": 110, "unit": "psi"}
